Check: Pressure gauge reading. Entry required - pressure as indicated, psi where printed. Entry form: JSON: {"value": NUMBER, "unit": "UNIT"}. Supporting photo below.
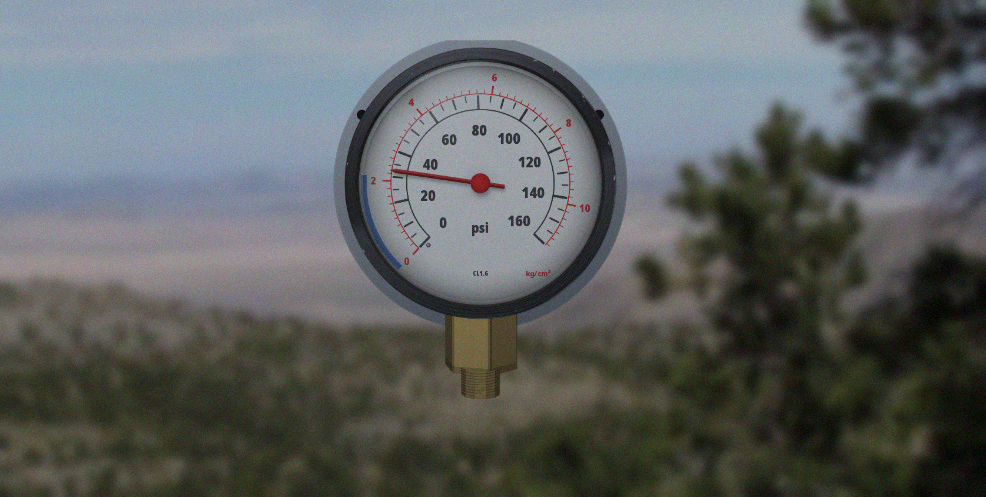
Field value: {"value": 32.5, "unit": "psi"}
